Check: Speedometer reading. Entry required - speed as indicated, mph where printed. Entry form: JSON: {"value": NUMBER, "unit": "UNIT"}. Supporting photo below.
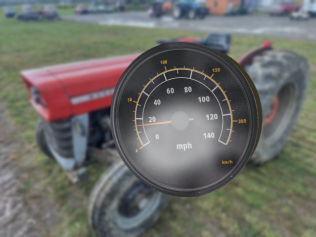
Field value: {"value": 15, "unit": "mph"}
